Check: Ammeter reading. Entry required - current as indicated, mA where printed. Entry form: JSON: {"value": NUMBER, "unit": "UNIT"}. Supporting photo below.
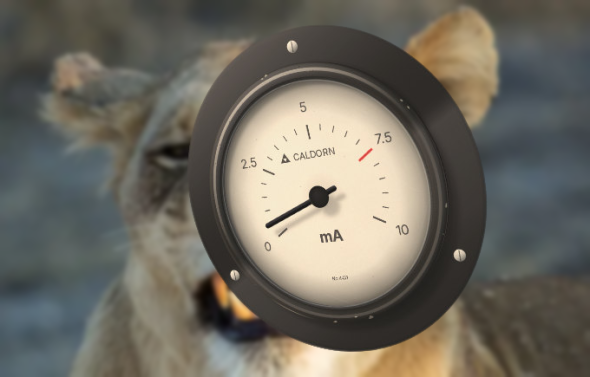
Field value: {"value": 0.5, "unit": "mA"}
